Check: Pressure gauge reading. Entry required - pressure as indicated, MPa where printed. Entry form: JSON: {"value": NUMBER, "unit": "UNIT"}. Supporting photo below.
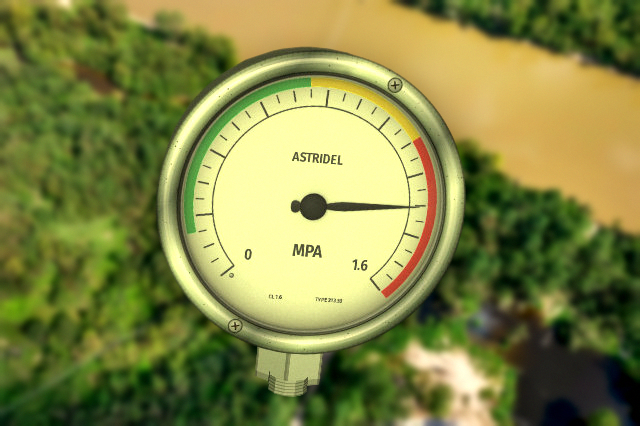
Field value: {"value": 1.3, "unit": "MPa"}
